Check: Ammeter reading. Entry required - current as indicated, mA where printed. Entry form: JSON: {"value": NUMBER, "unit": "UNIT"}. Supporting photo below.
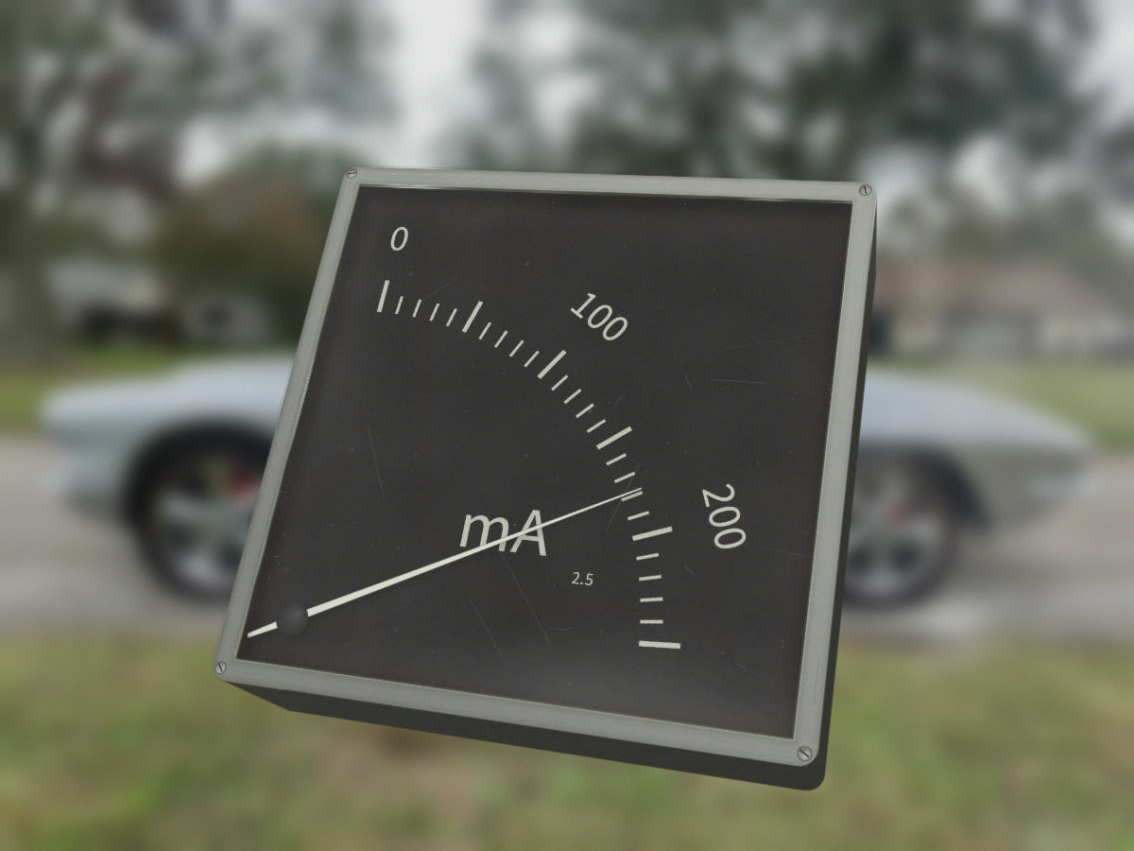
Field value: {"value": 180, "unit": "mA"}
